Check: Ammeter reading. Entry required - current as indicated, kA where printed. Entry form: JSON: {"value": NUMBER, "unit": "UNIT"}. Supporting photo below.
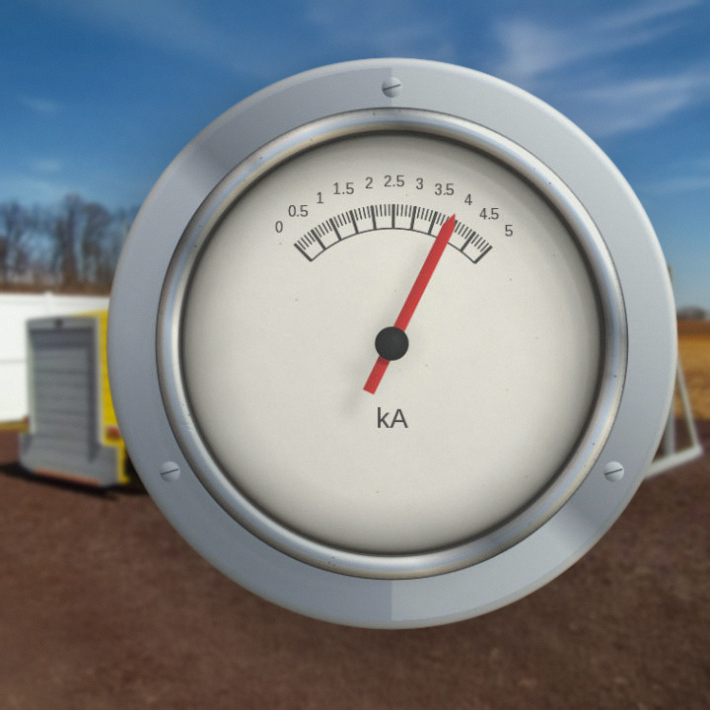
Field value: {"value": 3.9, "unit": "kA"}
